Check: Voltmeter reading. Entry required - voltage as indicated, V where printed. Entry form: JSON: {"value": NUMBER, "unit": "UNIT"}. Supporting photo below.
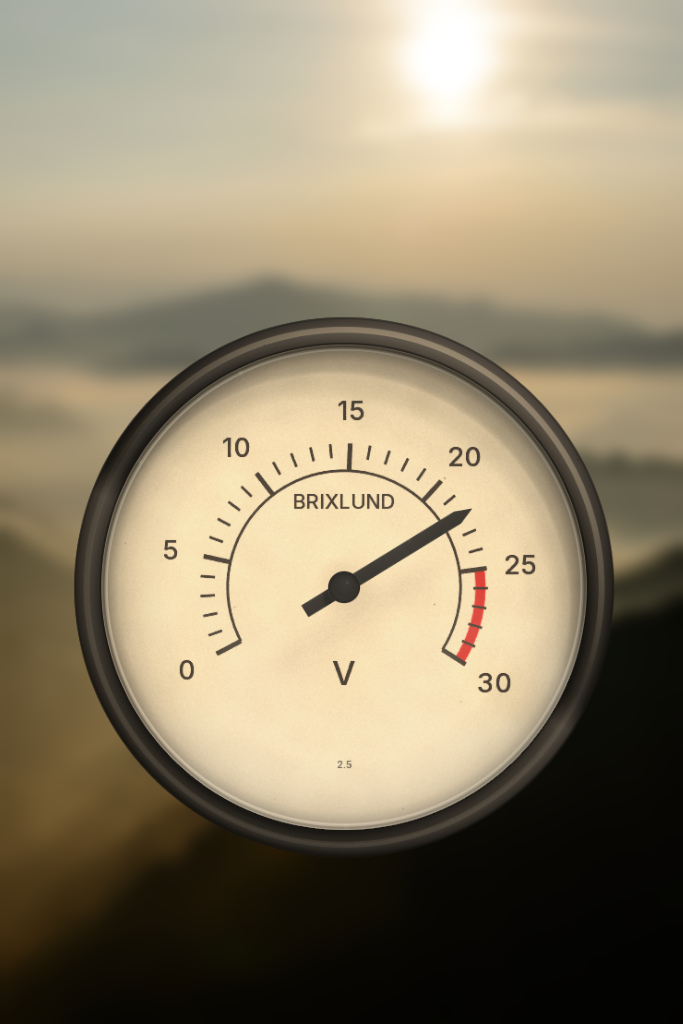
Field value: {"value": 22, "unit": "V"}
